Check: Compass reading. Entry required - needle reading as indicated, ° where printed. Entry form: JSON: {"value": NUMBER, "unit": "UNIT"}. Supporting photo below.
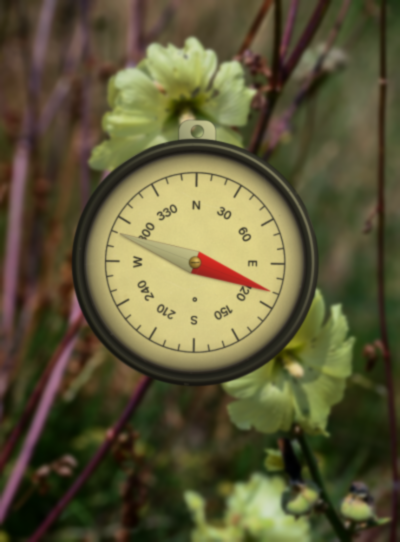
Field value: {"value": 110, "unit": "°"}
